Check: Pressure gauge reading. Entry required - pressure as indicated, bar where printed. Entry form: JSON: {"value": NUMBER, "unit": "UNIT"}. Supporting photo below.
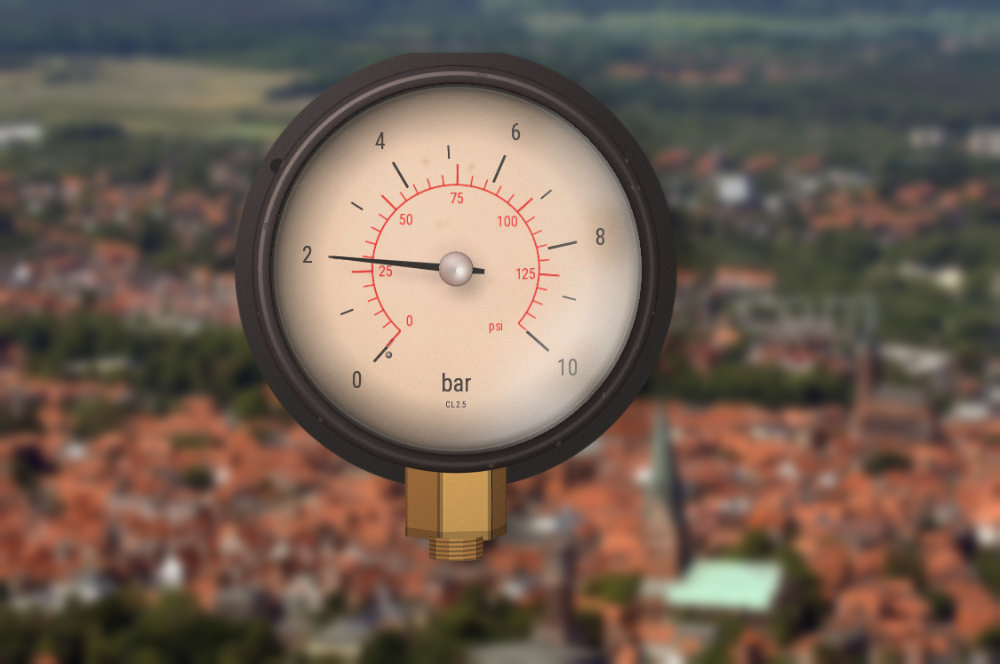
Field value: {"value": 2, "unit": "bar"}
